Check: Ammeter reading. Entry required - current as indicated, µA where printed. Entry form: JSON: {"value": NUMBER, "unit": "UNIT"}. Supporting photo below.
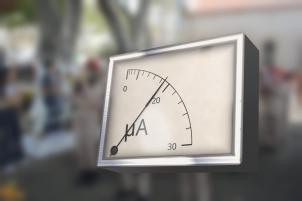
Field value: {"value": 19, "unit": "µA"}
